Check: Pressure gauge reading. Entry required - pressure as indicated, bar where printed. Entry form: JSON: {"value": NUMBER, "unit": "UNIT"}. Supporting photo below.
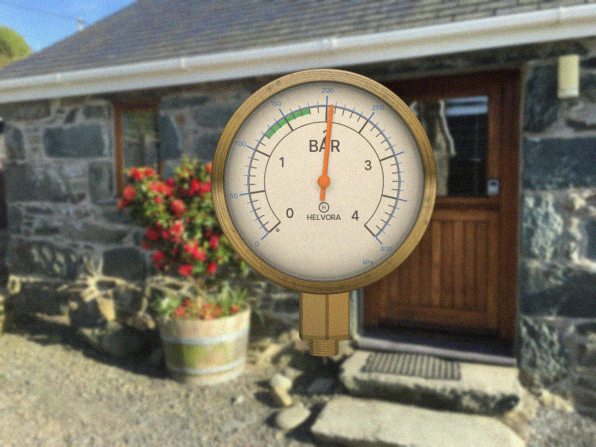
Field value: {"value": 2.05, "unit": "bar"}
